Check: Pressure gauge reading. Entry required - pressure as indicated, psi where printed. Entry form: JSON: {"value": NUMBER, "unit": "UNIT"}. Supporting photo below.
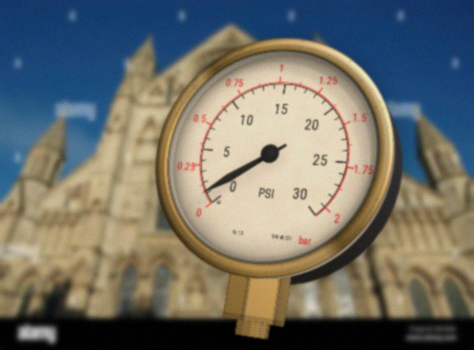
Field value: {"value": 1, "unit": "psi"}
